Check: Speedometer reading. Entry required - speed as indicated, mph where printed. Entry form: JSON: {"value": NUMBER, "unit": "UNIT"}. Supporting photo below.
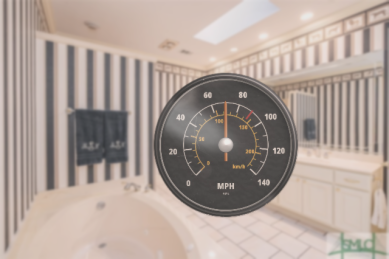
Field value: {"value": 70, "unit": "mph"}
